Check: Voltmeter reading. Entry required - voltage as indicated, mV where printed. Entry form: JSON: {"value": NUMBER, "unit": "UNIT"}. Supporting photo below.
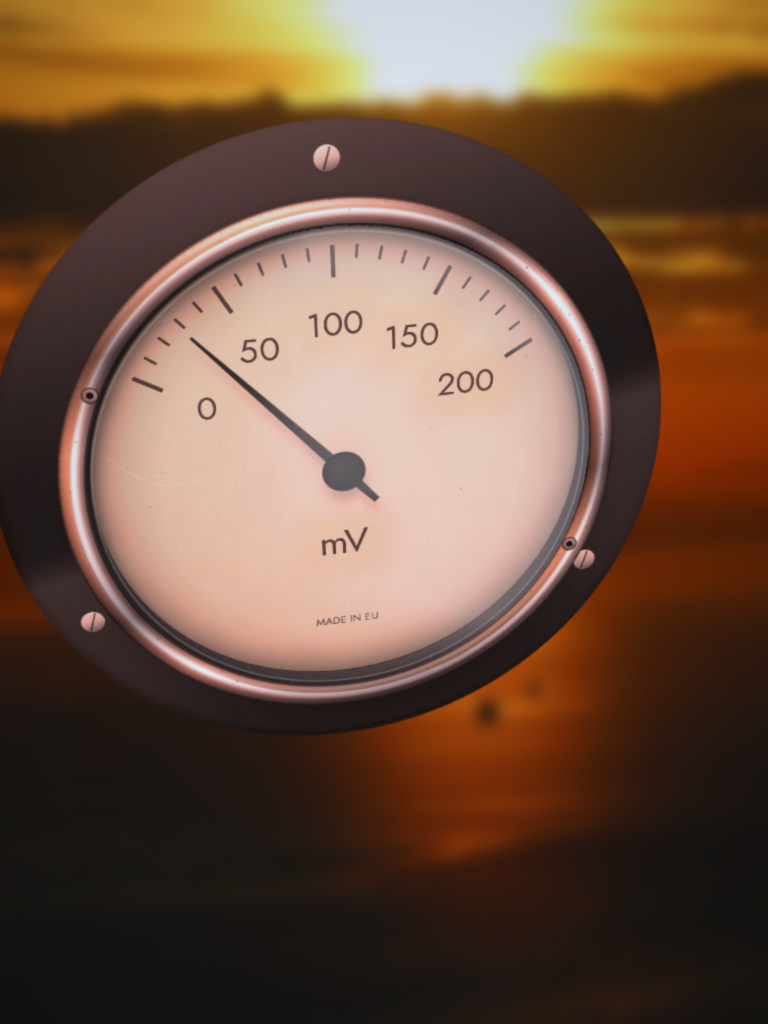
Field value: {"value": 30, "unit": "mV"}
